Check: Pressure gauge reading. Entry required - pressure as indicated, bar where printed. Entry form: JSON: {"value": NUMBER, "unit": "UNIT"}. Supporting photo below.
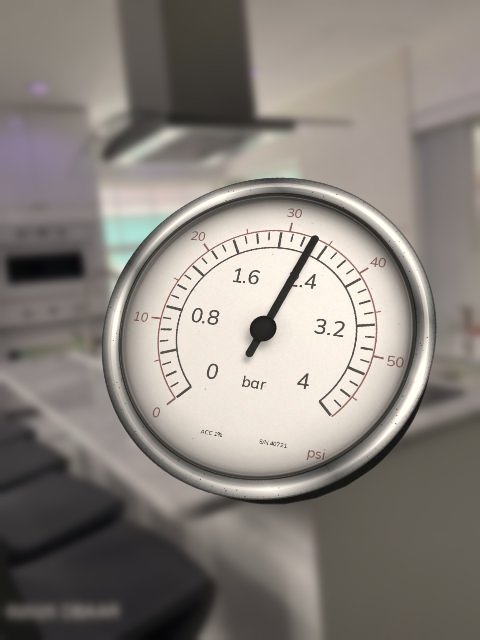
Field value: {"value": 2.3, "unit": "bar"}
